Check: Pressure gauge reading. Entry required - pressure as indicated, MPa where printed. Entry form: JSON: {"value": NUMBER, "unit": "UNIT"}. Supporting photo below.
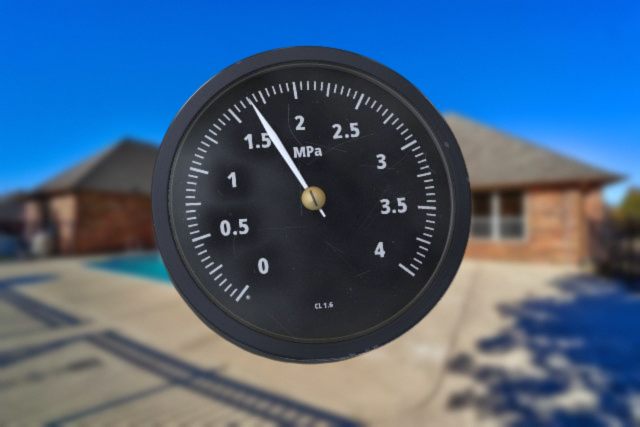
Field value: {"value": 1.65, "unit": "MPa"}
